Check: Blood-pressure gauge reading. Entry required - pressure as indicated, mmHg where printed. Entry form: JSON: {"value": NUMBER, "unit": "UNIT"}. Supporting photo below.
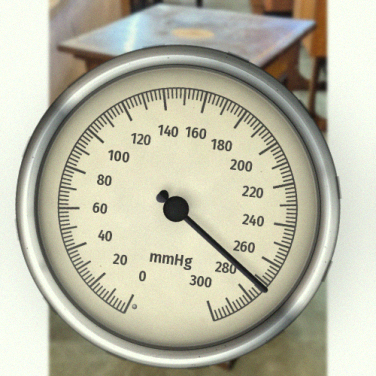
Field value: {"value": 272, "unit": "mmHg"}
